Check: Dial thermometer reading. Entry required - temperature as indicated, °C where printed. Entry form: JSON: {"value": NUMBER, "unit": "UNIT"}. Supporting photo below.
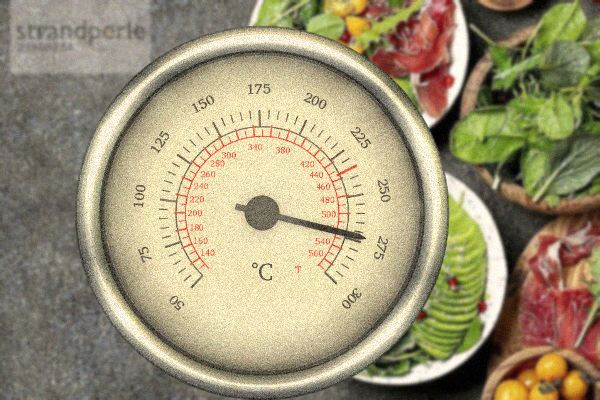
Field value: {"value": 272.5, "unit": "°C"}
